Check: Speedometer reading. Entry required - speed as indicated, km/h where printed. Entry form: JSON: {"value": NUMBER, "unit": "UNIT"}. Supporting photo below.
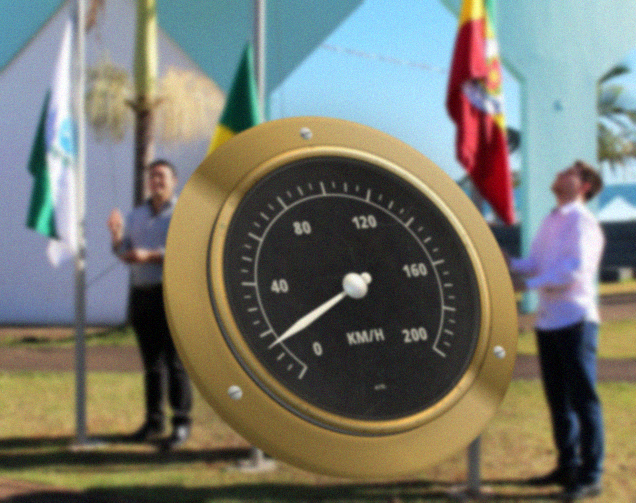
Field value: {"value": 15, "unit": "km/h"}
